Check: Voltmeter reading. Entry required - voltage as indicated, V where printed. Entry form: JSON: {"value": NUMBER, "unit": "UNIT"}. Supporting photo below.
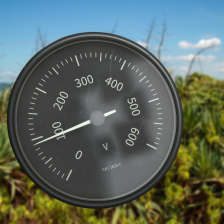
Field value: {"value": 90, "unit": "V"}
